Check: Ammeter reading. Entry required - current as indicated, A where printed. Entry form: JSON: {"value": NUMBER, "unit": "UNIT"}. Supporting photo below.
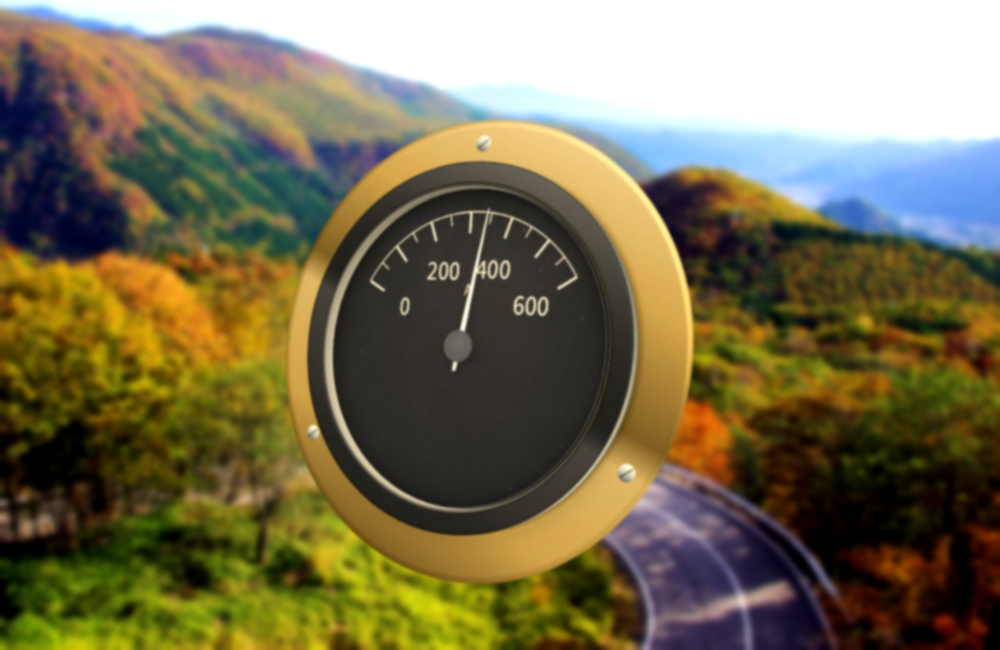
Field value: {"value": 350, "unit": "A"}
